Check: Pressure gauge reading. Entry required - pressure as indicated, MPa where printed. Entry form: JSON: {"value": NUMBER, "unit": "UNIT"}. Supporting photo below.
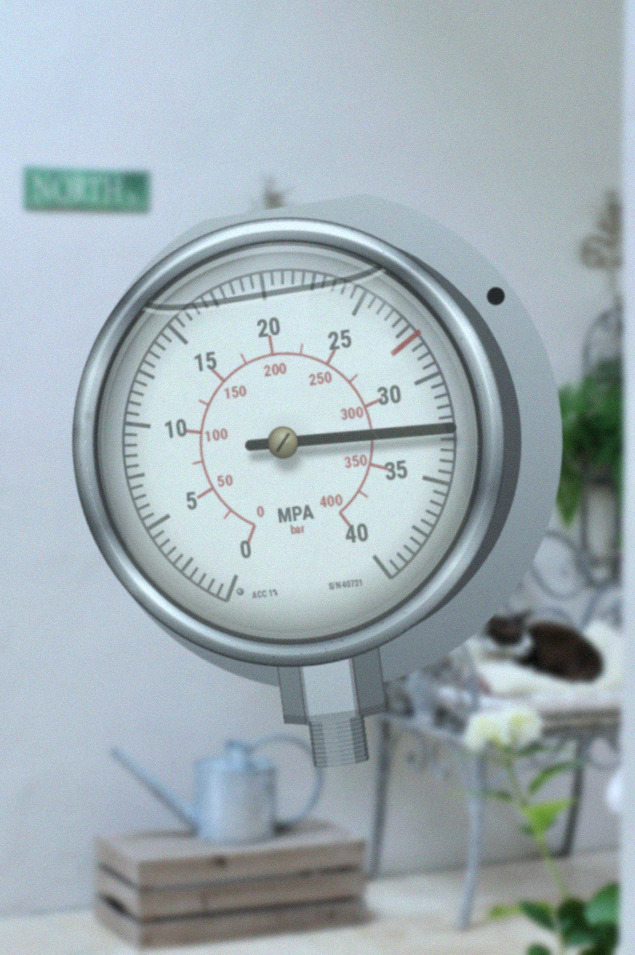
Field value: {"value": 32.5, "unit": "MPa"}
